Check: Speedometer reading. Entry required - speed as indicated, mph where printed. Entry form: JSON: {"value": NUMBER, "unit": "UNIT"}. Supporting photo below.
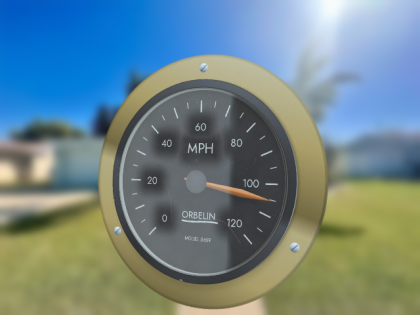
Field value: {"value": 105, "unit": "mph"}
